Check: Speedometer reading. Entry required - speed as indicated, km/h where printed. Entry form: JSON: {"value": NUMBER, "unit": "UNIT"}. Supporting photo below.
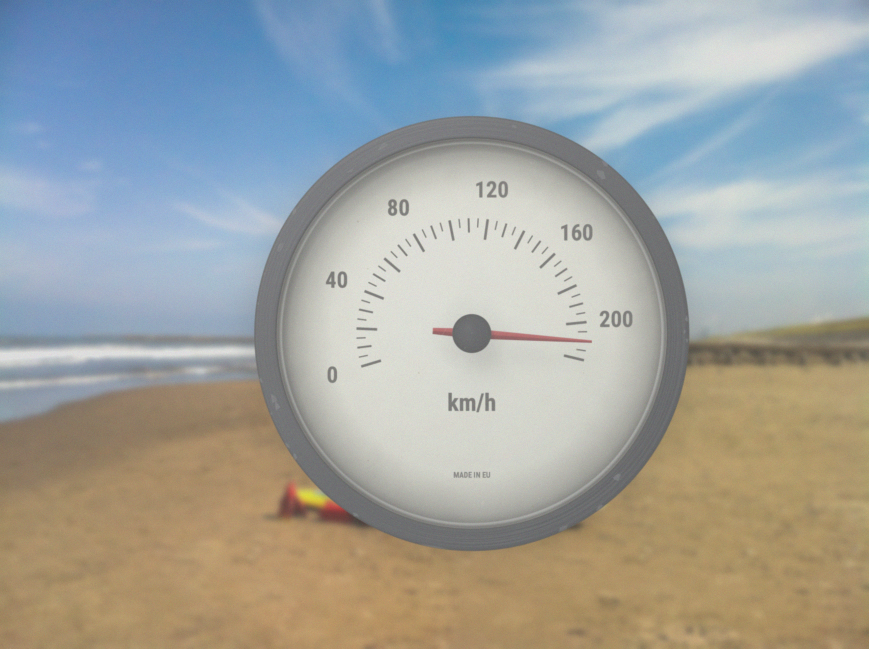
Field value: {"value": 210, "unit": "km/h"}
